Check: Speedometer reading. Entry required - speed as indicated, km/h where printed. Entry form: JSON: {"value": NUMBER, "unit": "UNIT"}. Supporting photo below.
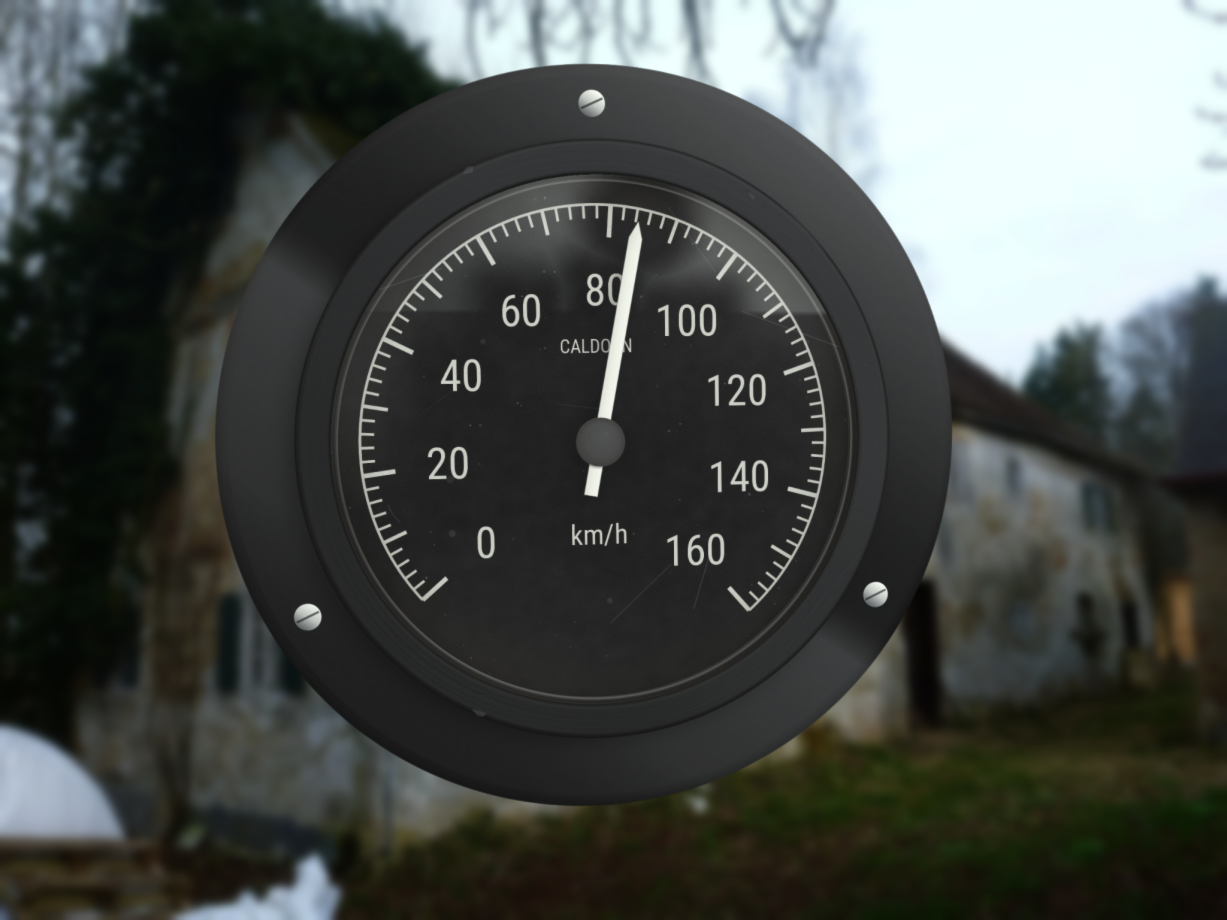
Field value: {"value": 84, "unit": "km/h"}
